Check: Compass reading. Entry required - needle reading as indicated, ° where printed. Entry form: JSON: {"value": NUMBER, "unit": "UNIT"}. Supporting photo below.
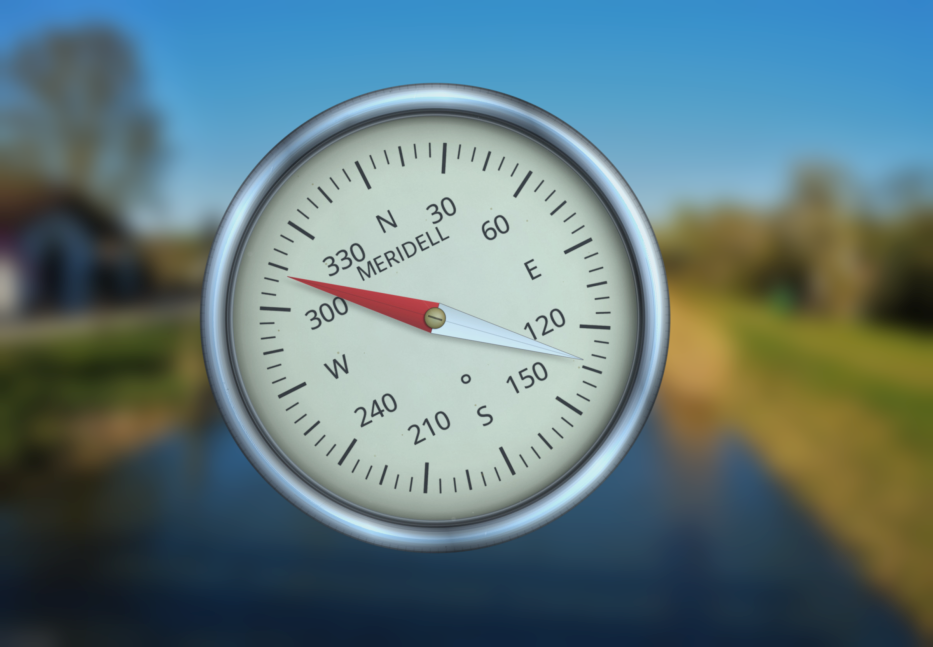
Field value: {"value": 312.5, "unit": "°"}
